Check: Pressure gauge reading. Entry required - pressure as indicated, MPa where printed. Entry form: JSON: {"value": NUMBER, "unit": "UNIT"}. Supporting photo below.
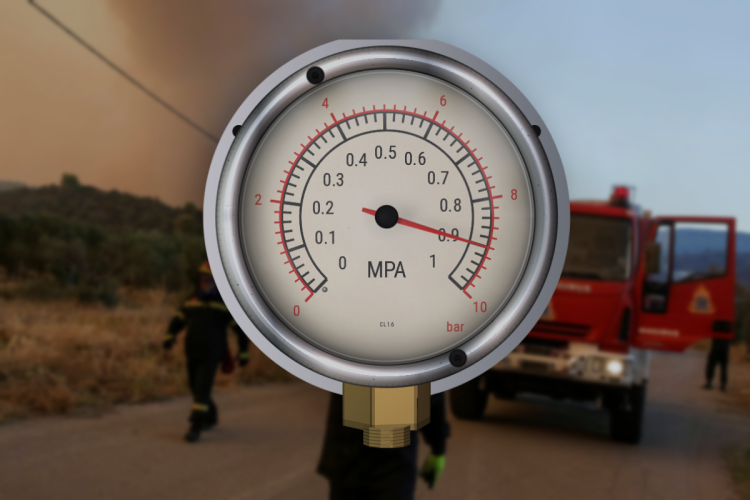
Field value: {"value": 0.9, "unit": "MPa"}
